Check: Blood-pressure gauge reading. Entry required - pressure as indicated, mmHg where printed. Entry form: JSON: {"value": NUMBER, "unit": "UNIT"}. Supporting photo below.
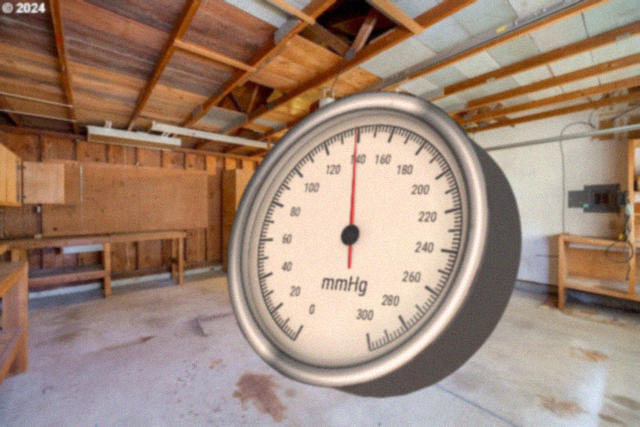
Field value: {"value": 140, "unit": "mmHg"}
